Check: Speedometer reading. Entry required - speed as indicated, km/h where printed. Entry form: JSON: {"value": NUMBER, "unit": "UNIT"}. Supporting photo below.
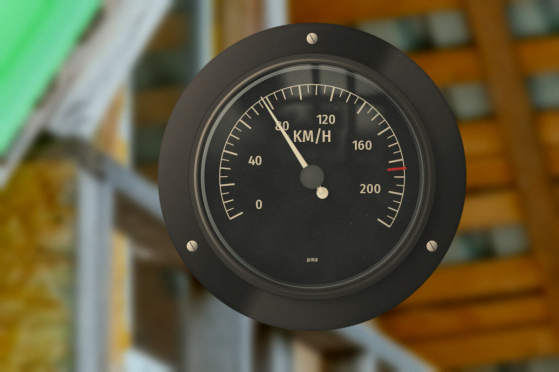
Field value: {"value": 77.5, "unit": "km/h"}
